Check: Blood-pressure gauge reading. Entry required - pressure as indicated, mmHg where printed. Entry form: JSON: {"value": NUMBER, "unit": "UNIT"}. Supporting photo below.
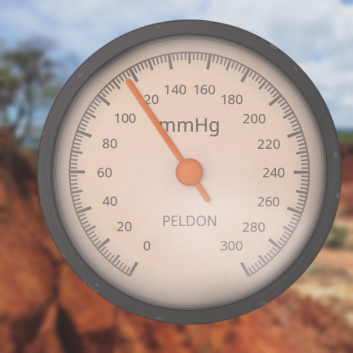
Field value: {"value": 116, "unit": "mmHg"}
